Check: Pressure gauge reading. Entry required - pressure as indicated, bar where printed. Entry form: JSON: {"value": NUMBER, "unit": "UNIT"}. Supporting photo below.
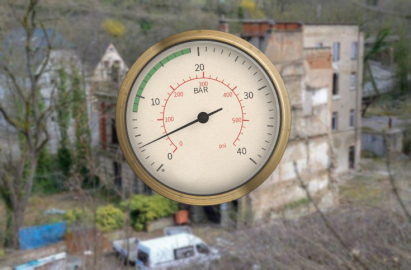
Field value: {"value": 3.5, "unit": "bar"}
